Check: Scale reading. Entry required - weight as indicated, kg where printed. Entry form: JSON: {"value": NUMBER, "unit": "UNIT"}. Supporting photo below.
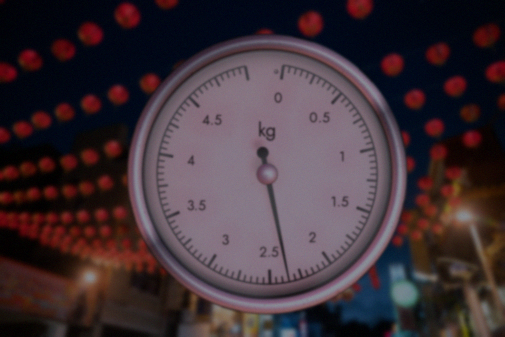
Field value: {"value": 2.35, "unit": "kg"}
